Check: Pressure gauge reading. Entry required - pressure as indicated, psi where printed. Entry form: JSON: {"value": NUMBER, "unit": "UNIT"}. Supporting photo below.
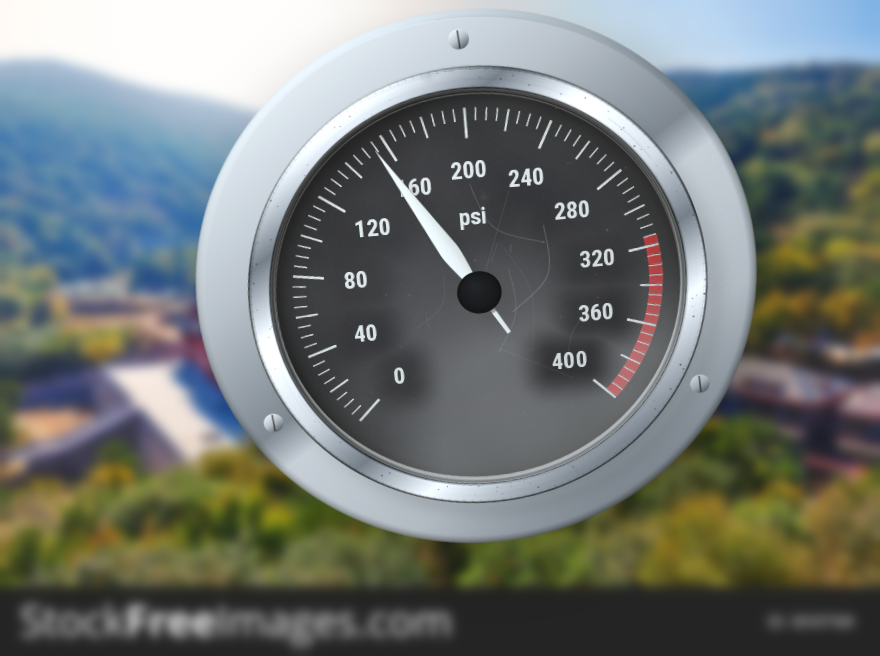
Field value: {"value": 155, "unit": "psi"}
